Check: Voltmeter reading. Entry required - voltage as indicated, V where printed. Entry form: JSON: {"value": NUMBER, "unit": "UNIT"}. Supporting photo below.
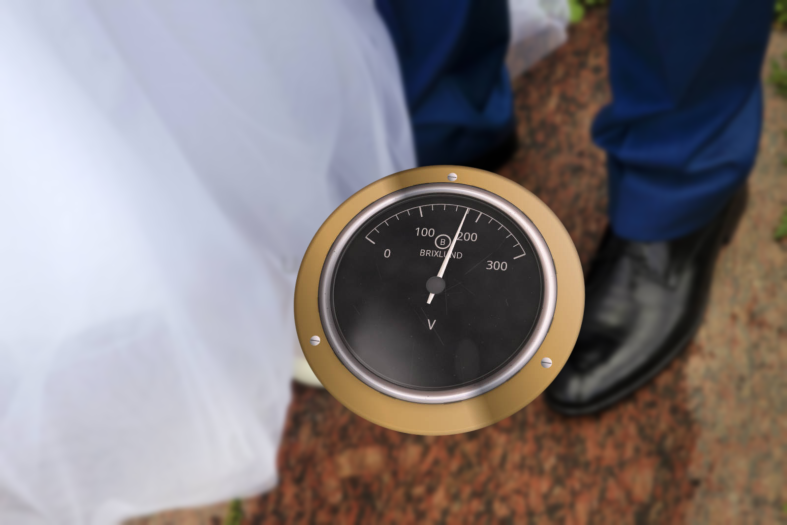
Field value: {"value": 180, "unit": "V"}
